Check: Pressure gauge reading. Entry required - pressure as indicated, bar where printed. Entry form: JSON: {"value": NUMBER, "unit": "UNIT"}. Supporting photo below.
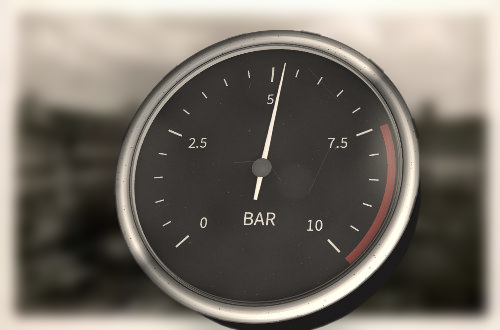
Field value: {"value": 5.25, "unit": "bar"}
